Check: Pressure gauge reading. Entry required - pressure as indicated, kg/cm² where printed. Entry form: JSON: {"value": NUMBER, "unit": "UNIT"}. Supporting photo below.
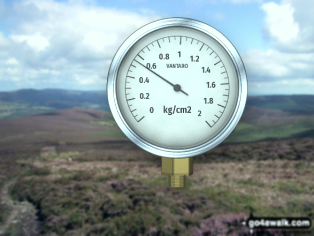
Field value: {"value": 0.55, "unit": "kg/cm²"}
